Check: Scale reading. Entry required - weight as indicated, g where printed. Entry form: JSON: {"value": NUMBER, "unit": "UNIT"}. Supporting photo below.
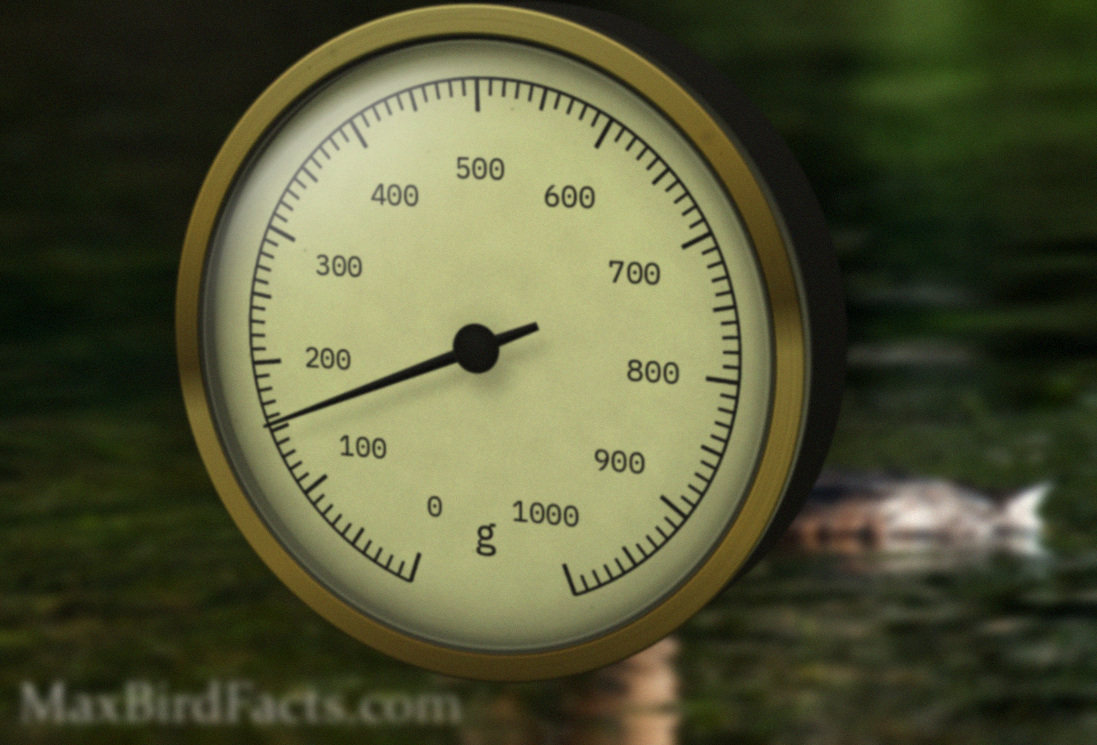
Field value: {"value": 155, "unit": "g"}
